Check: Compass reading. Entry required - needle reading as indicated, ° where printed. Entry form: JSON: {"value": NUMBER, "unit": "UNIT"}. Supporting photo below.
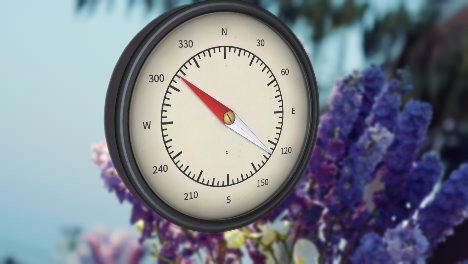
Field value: {"value": 310, "unit": "°"}
